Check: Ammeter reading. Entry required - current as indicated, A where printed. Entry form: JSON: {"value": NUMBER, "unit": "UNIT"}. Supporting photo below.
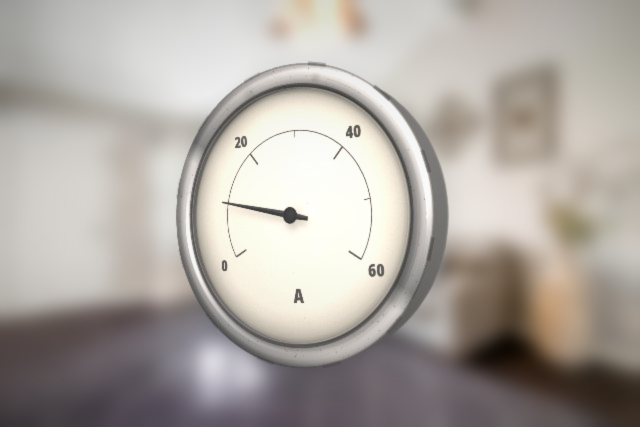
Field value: {"value": 10, "unit": "A"}
